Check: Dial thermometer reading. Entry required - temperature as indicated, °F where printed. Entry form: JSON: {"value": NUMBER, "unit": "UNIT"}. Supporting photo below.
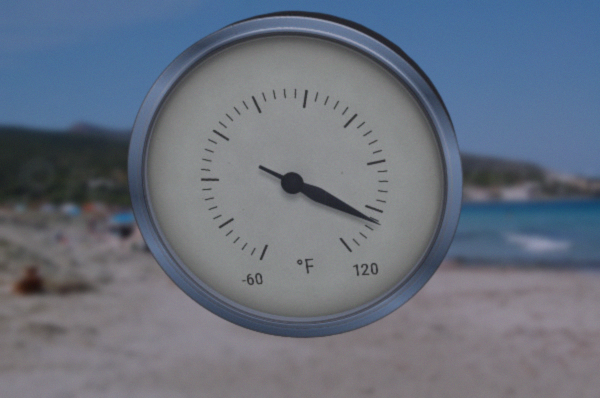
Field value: {"value": 104, "unit": "°F"}
